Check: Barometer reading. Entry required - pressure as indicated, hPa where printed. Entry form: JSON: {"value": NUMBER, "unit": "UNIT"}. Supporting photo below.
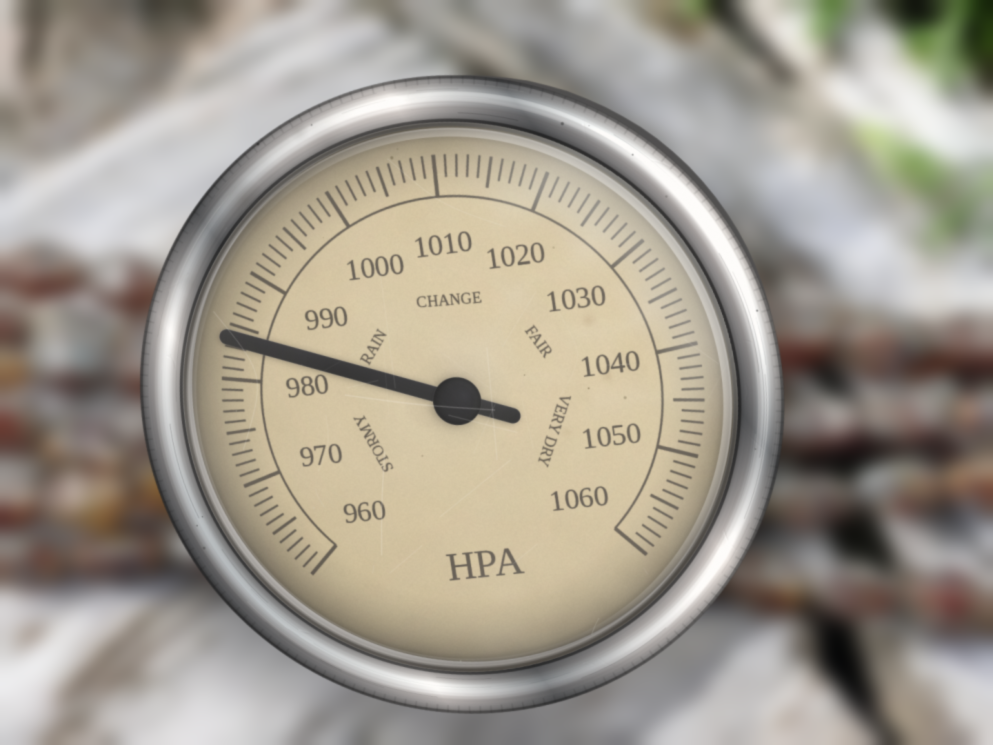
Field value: {"value": 984, "unit": "hPa"}
